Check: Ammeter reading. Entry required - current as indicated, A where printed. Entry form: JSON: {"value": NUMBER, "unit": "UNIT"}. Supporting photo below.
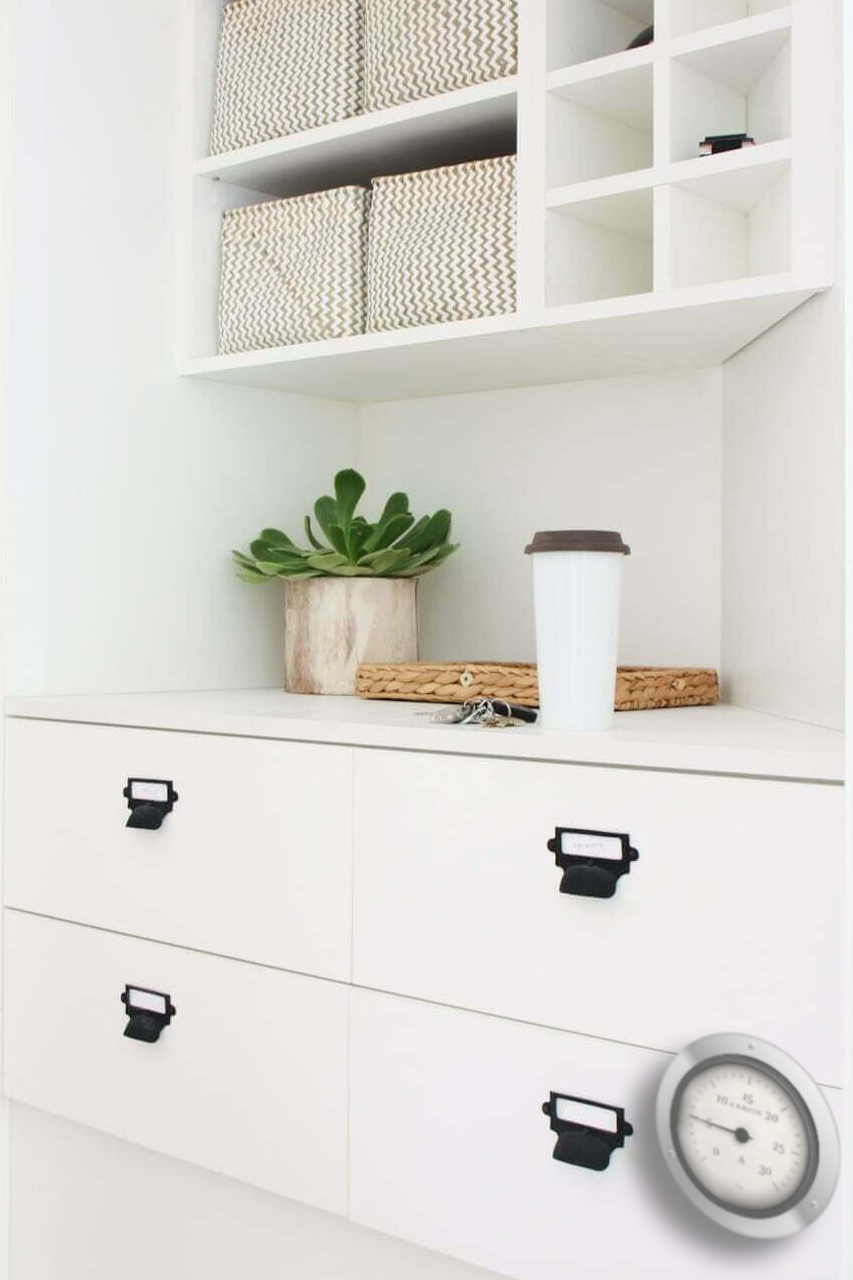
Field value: {"value": 5, "unit": "A"}
